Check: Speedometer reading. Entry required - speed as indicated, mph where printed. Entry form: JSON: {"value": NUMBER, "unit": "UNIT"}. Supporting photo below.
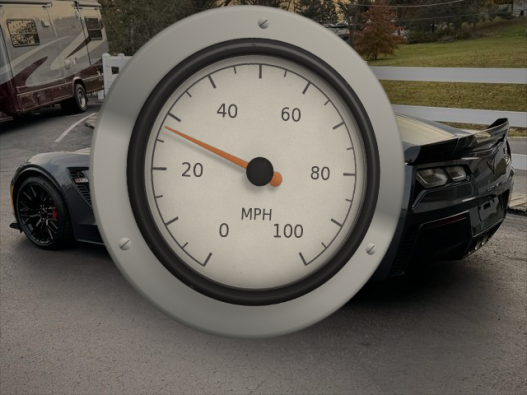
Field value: {"value": 27.5, "unit": "mph"}
